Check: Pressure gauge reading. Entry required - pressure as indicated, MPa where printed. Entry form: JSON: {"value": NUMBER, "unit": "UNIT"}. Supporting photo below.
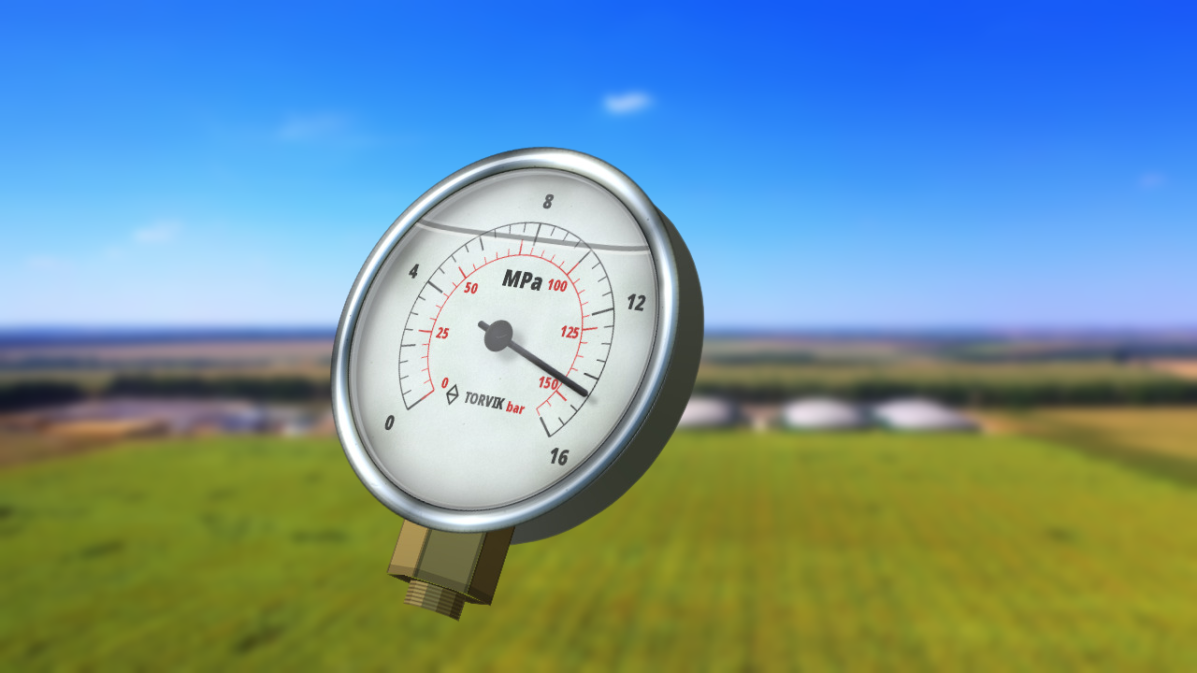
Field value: {"value": 14.5, "unit": "MPa"}
